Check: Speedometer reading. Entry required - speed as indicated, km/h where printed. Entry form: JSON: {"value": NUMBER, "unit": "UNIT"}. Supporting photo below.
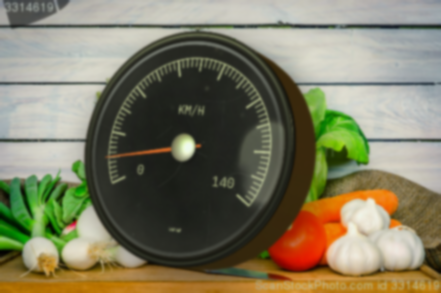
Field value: {"value": 10, "unit": "km/h"}
